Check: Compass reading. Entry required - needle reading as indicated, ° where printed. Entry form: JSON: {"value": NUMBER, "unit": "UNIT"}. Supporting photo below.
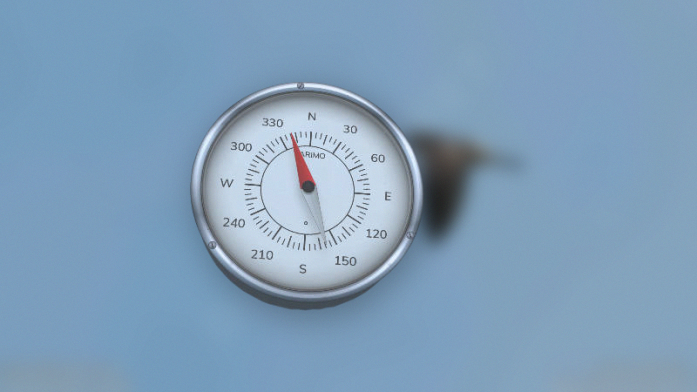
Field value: {"value": 340, "unit": "°"}
